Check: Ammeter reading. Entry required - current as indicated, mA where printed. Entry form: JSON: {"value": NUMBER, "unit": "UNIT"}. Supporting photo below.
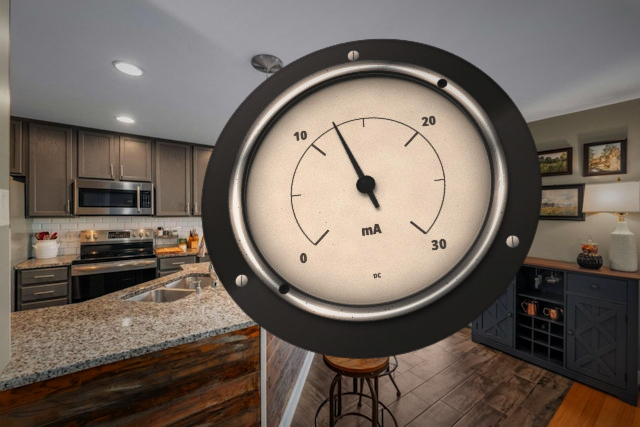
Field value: {"value": 12.5, "unit": "mA"}
